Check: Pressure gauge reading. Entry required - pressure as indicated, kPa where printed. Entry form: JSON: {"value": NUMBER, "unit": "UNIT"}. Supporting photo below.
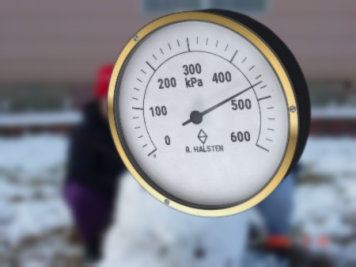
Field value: {"value": 470, "unit": "kPa"}
